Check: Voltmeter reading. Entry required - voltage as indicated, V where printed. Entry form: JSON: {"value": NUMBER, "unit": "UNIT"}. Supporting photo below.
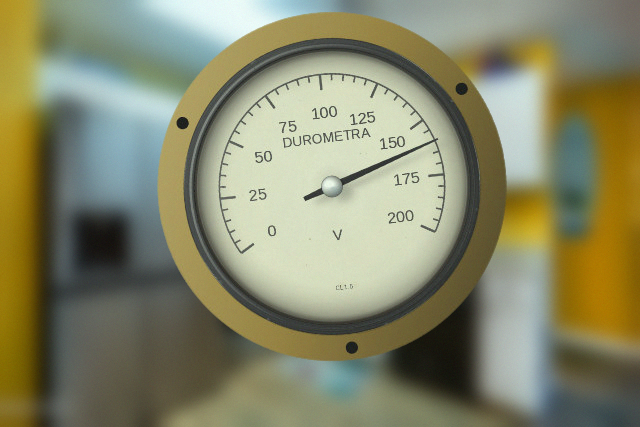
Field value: {"value": 160, "unit": "V"}
